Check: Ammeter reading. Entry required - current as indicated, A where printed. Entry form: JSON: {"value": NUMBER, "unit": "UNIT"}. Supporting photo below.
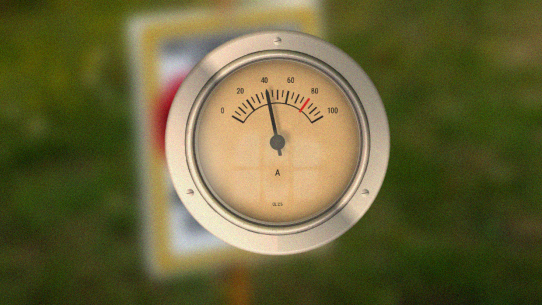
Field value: {"value": 40, "unit": "A"}
